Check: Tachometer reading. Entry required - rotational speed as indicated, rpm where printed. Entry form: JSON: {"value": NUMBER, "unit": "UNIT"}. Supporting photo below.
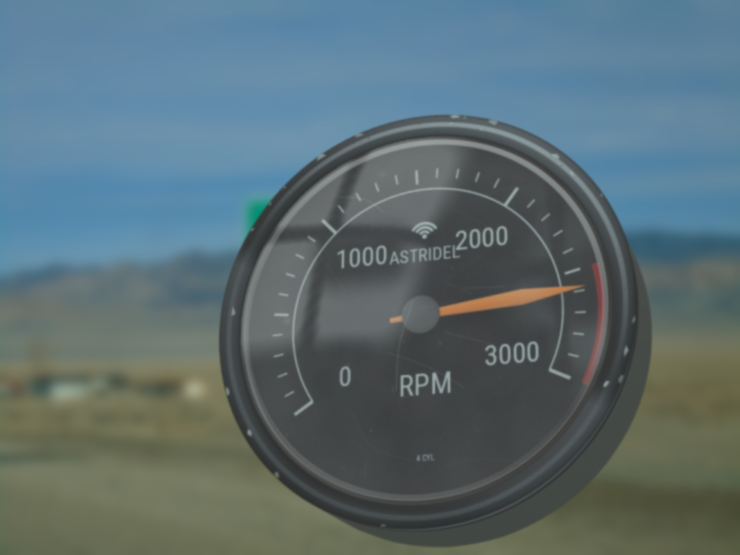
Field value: {"value": 2600, "unit": "rpm"}
